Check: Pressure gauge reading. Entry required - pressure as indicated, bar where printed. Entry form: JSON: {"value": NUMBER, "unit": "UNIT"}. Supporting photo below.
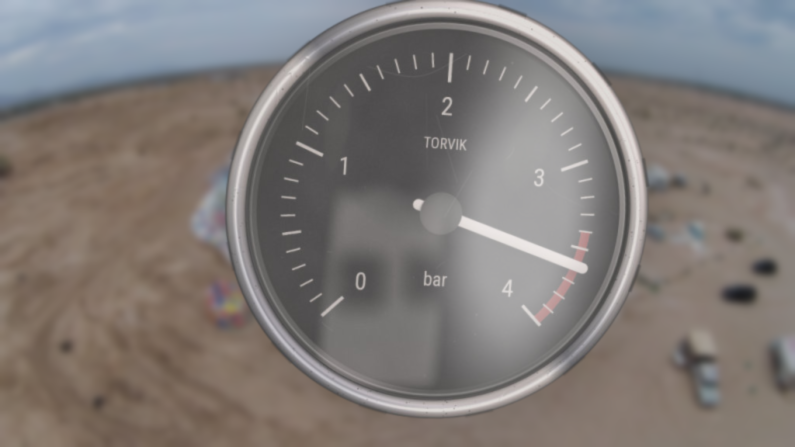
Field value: {"value": 3.6, "unit": "bar"}
